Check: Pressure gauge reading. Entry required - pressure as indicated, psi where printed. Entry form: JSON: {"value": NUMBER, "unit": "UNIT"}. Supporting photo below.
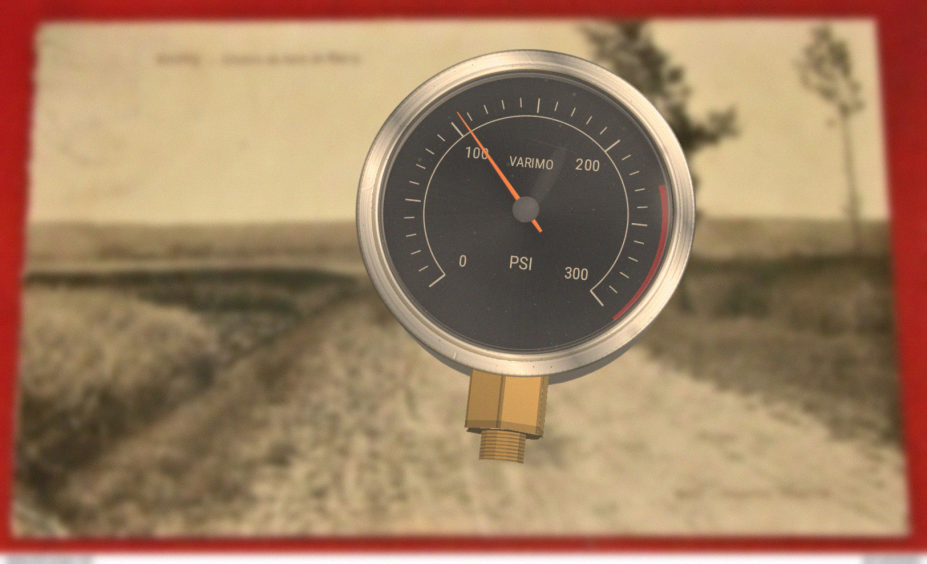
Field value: {"value": 105, "unit": "psi"}
